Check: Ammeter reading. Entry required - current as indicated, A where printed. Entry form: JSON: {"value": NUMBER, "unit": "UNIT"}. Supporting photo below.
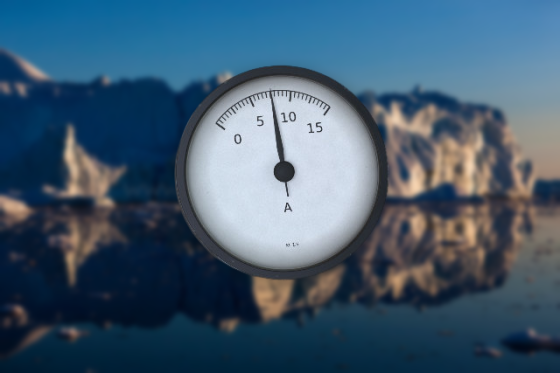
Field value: {"value": 7.5, "unit": "A"}
